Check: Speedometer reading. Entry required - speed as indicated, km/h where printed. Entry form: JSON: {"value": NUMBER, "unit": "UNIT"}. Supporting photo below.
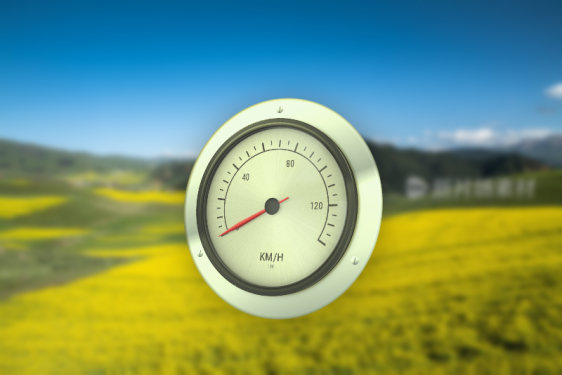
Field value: {"value": 0, "unit": "km/h"}
